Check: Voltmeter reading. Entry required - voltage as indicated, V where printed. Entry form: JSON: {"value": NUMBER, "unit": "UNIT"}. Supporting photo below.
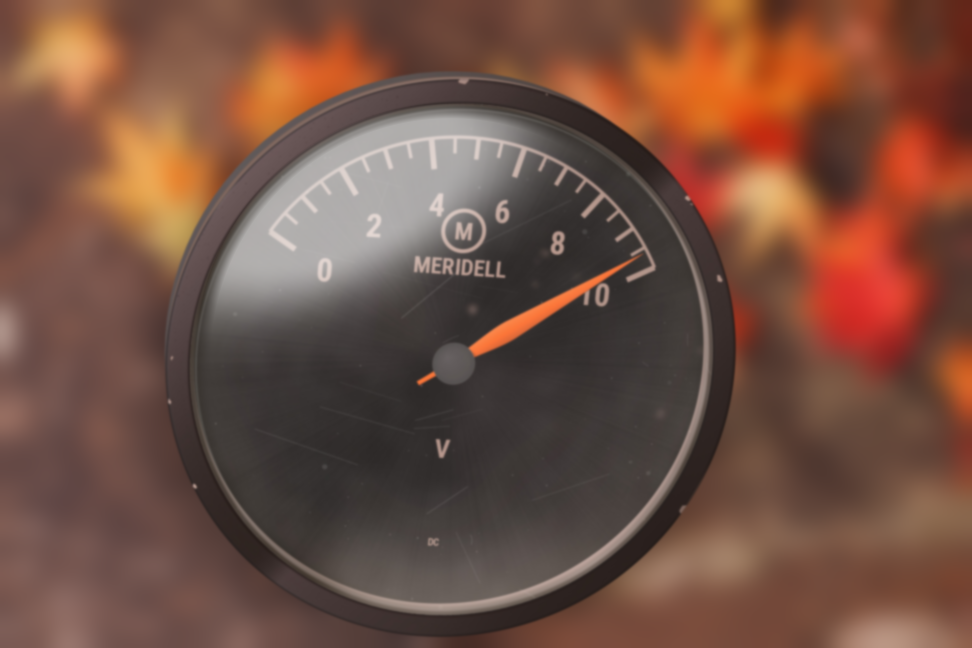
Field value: {"value": 9.5, "unit": "V"}
